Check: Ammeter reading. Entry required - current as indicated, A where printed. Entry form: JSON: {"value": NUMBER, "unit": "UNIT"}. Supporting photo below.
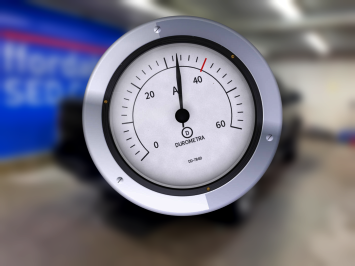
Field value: {"value": 33, "unit": "A"}
